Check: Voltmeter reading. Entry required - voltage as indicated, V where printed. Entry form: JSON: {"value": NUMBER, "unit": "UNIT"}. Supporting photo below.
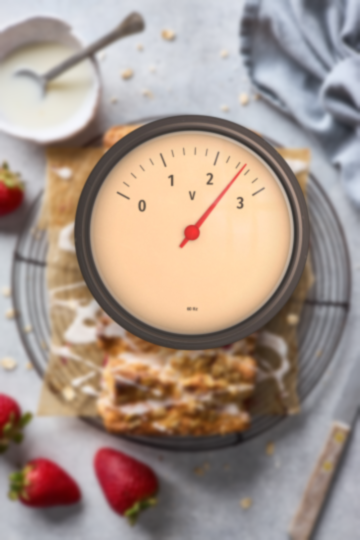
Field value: {"value": 2.5, "unit": "V"}
